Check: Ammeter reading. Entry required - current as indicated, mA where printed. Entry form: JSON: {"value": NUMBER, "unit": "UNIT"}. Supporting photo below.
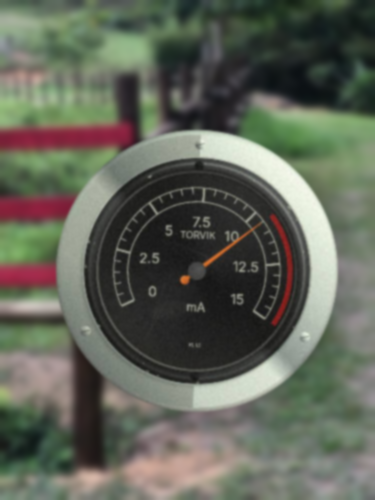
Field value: {"value": 10.5, "unit": "mA"}
